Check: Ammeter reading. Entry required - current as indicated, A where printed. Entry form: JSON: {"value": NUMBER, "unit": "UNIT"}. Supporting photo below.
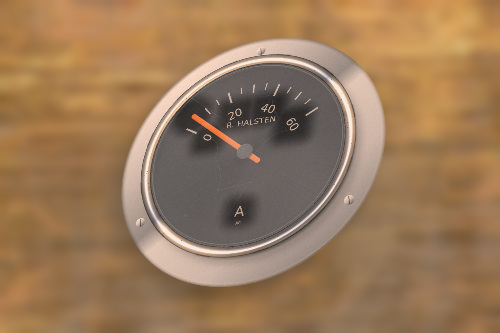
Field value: {"value": 5, "unit": "A"}
